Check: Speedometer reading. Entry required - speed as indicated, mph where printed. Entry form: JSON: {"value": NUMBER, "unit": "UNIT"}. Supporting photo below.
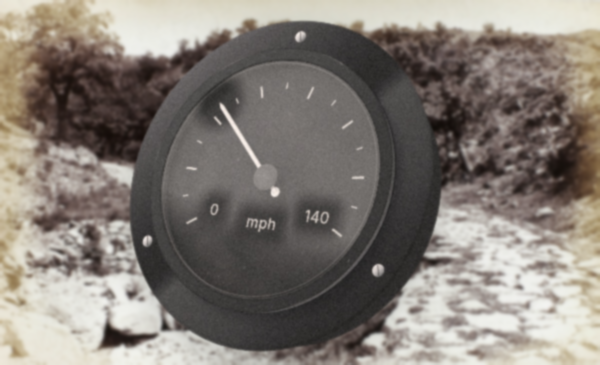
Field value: {"value": 45, "unit": "mph"}
